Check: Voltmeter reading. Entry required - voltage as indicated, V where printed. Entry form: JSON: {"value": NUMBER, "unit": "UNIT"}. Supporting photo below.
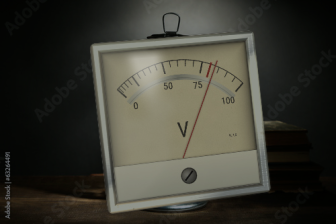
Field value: {"value": 82.5, "unit": "V"}
